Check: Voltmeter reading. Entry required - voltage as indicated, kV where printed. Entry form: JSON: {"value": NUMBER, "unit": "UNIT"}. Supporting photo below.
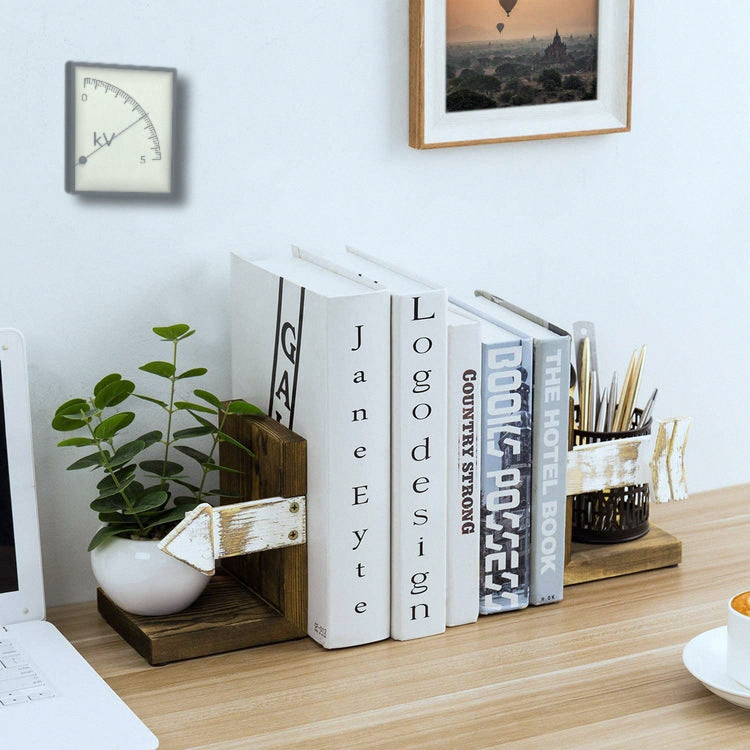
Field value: {"value": 3, "unit": "kV"}
